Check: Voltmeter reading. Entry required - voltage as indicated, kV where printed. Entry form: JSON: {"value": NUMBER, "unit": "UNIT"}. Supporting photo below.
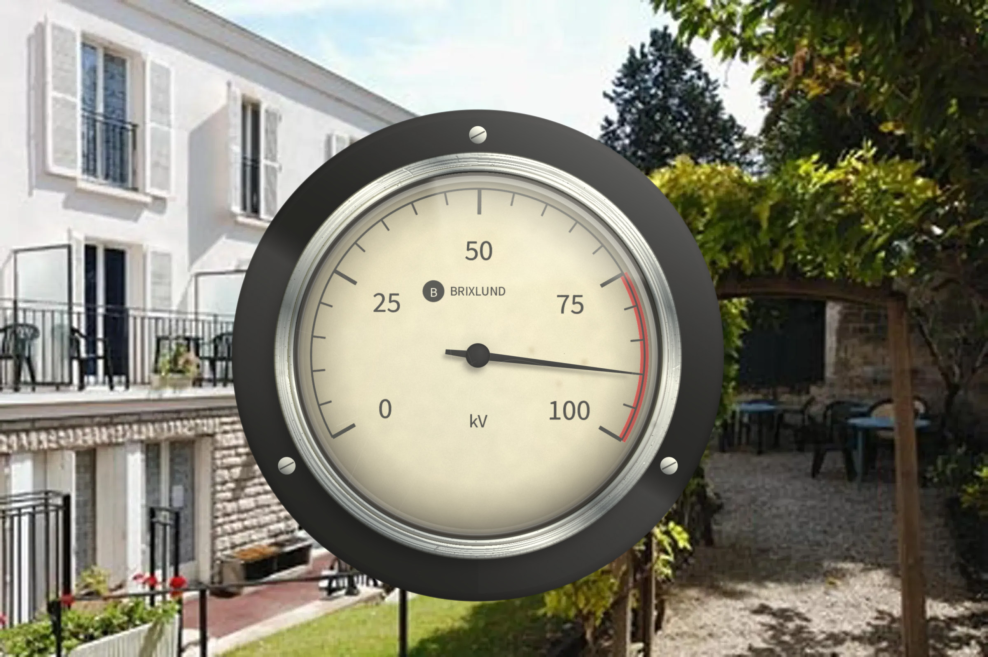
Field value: {"value": 90, "unit": "kV"}
